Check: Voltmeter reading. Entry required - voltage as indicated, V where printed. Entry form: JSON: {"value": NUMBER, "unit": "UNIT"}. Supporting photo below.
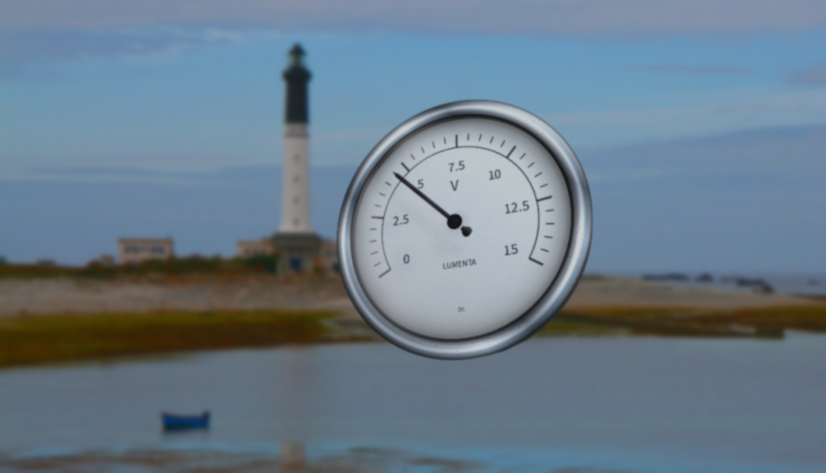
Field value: {"value": 4.5, "unit": "V"}
